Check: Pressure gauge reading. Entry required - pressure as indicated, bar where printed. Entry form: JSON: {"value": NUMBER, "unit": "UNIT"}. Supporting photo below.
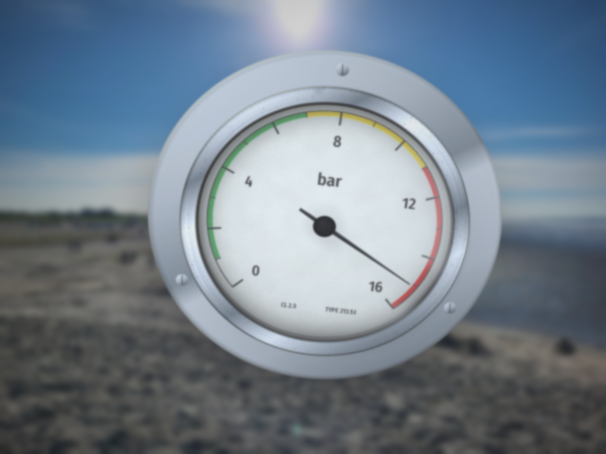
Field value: {"value": 15, "unit": "bar"}
